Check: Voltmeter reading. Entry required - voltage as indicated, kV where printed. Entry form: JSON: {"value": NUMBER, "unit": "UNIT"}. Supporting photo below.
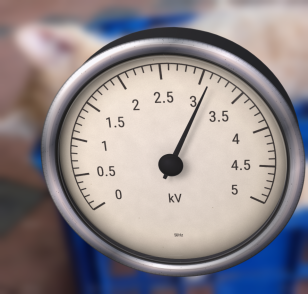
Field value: {"value": 3.1, "unit": "kV"}
